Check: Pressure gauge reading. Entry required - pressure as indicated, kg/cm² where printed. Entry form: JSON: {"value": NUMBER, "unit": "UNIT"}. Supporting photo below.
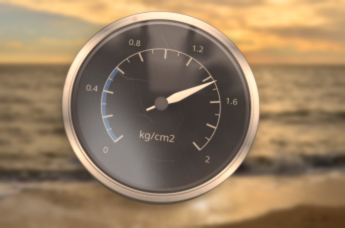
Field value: {"value": 1.45, "unit": "kg/cm²"}
